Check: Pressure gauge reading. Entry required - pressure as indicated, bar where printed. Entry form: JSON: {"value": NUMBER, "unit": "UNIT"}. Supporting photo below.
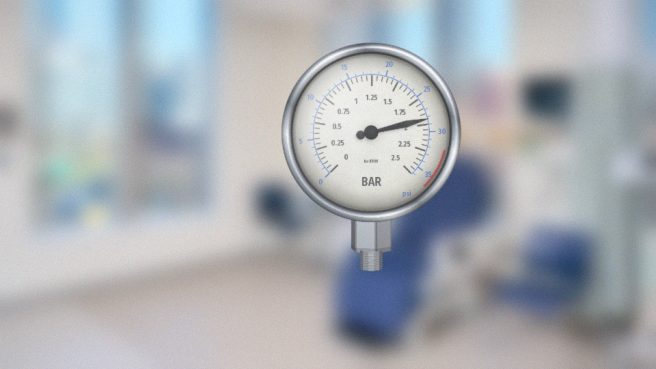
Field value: {"value": 1.95, "unit": "bar"}
